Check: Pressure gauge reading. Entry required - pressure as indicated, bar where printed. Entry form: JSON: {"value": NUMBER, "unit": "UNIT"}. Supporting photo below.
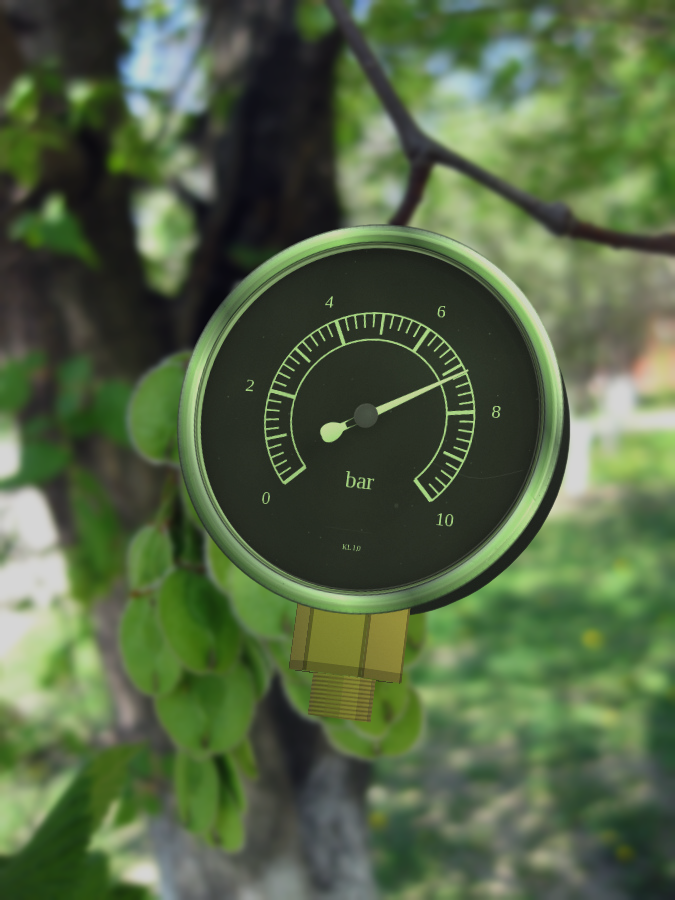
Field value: {"value": 7.2, "unit": "bar"}
